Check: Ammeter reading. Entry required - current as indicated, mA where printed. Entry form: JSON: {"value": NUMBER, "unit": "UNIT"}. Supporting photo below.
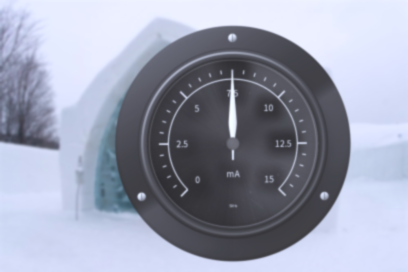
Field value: {"value": 7.5, "unit": "mA"}
